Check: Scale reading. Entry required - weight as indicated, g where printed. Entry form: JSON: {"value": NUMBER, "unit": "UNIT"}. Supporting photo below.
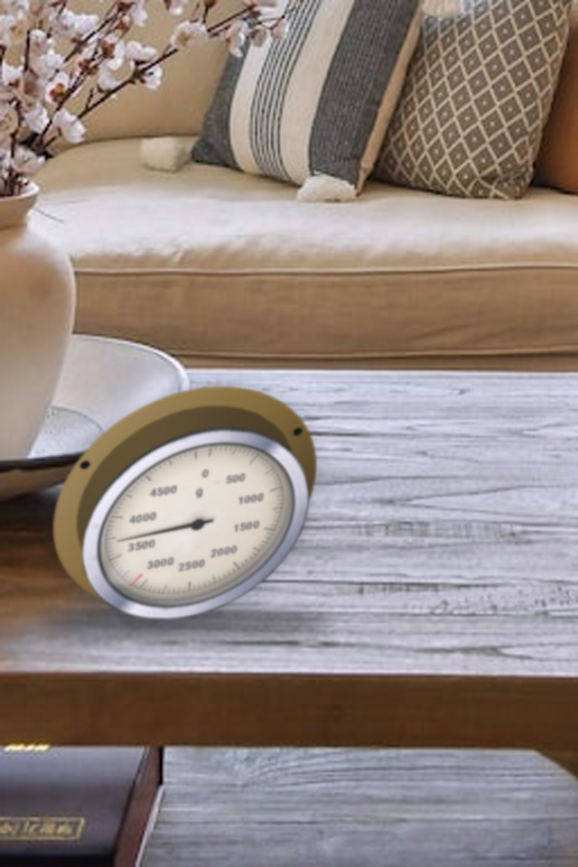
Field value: {"value": 3750, "unit": "g"}
